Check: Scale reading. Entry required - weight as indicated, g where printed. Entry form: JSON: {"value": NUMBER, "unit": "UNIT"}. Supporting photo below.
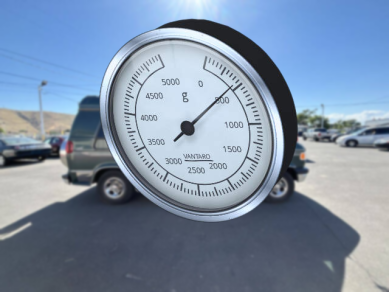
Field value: {"value": 450, "unit": "g"}
